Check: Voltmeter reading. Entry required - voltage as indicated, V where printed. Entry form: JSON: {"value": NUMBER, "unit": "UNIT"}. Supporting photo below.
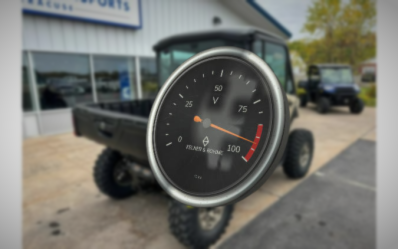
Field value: {"value": 92.5, "unit": "V"}
